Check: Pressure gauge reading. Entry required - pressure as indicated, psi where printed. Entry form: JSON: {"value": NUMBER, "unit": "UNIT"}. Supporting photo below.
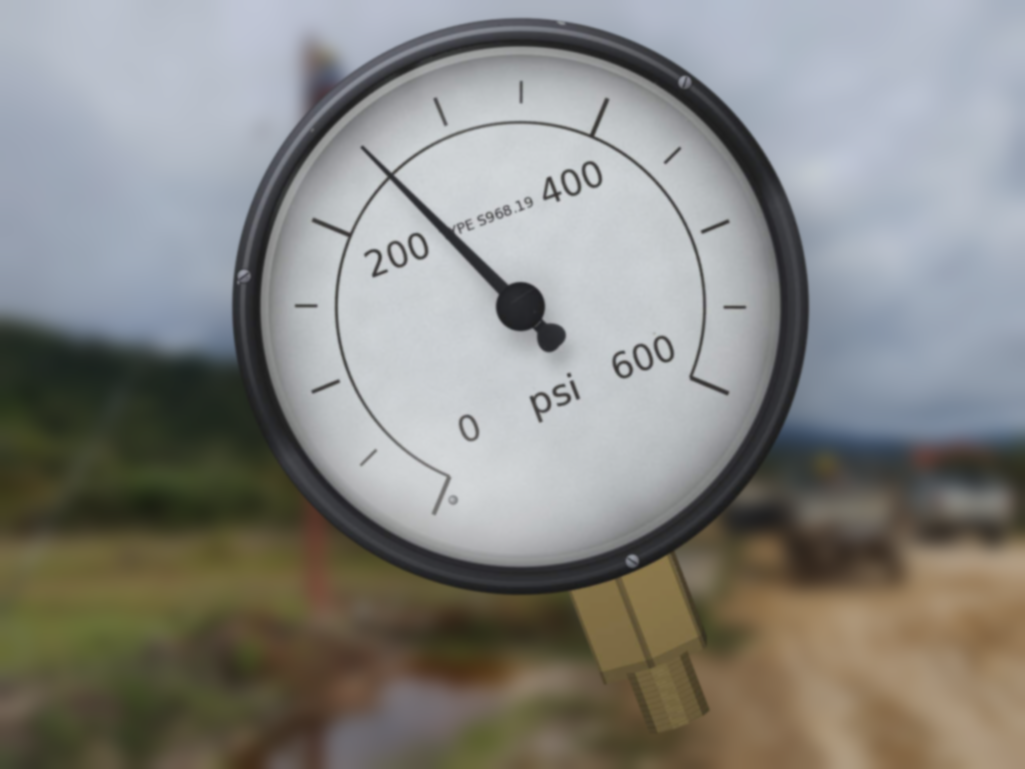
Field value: {"value": 250, "unit": "psi"}
